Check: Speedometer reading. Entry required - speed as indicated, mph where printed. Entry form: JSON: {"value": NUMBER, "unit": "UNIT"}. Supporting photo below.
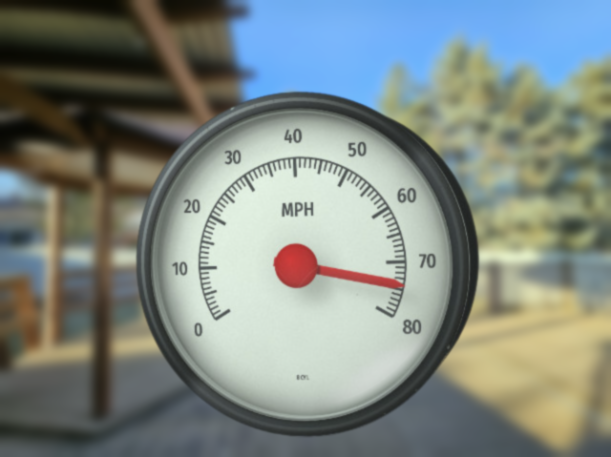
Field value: {"value": 74, "unit": "mph"}
